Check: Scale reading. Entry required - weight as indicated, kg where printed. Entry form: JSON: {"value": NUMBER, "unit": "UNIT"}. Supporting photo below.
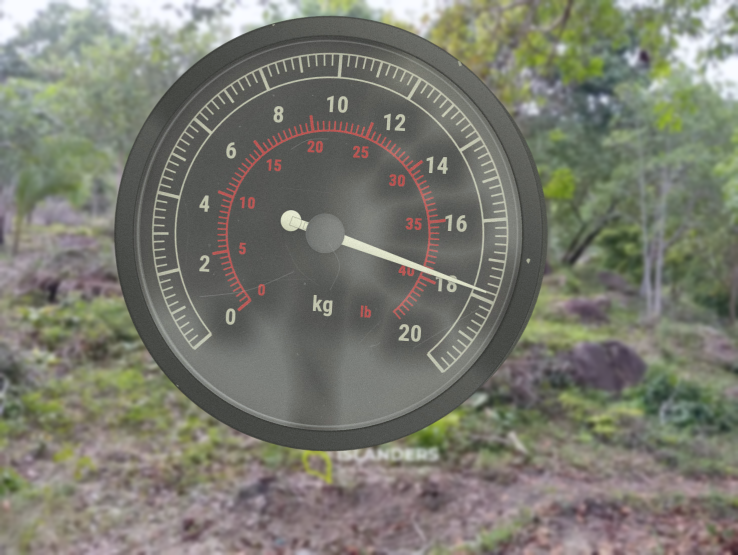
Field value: {"value": 17.8, "unit": "kg"}
